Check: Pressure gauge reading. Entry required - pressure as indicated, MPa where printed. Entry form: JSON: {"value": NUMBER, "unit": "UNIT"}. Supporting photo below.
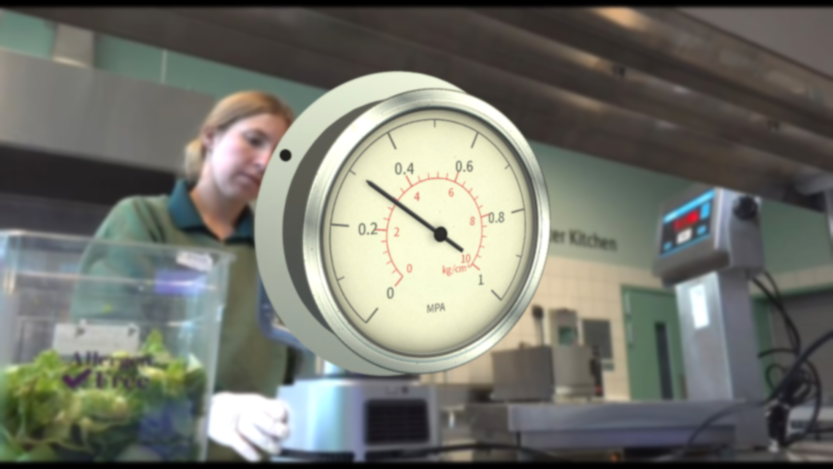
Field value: {"value": 0.3, "unit": "MPa"}
